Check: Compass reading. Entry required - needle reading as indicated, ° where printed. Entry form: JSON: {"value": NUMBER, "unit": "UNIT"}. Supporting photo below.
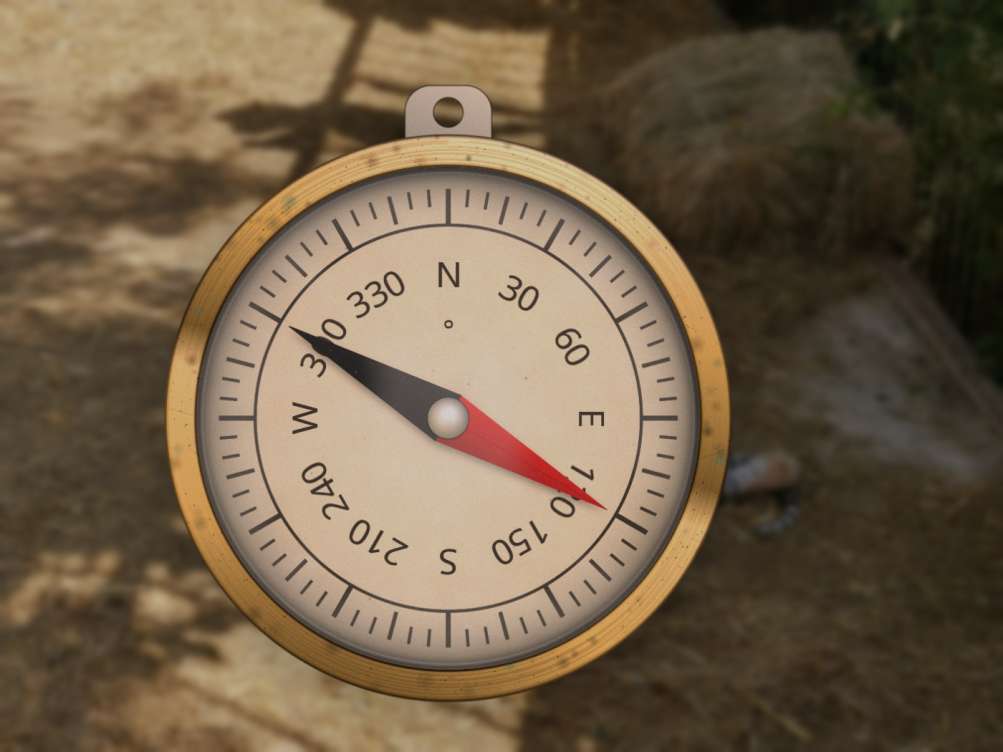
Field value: {"value": 120, "unit": "°"}
